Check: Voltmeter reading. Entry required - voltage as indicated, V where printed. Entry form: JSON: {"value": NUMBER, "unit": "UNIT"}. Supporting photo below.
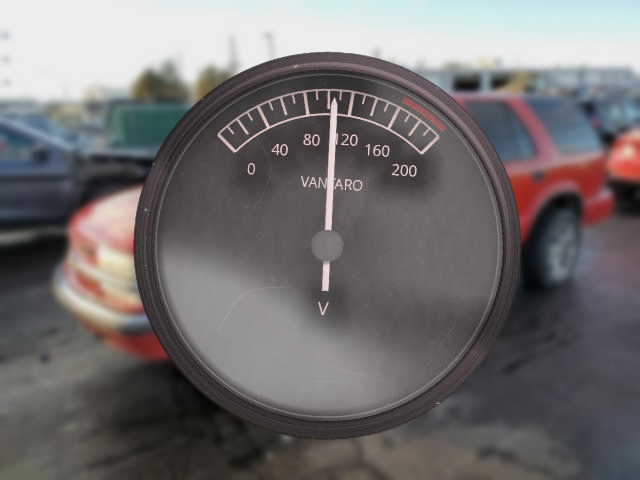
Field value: {"value": 105, "unit": "V"}
